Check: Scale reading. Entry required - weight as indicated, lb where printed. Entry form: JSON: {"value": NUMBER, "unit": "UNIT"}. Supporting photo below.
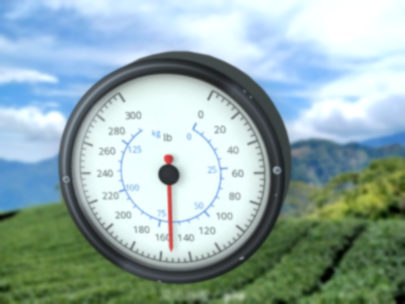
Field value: {"value": 152, "unit": "lb"}
